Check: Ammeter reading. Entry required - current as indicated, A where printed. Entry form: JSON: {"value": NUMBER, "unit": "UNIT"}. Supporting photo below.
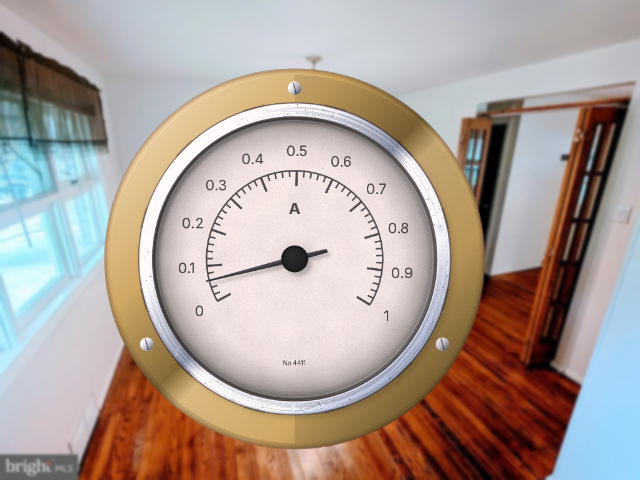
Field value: {"value": 0.06, "unit": "A"}
